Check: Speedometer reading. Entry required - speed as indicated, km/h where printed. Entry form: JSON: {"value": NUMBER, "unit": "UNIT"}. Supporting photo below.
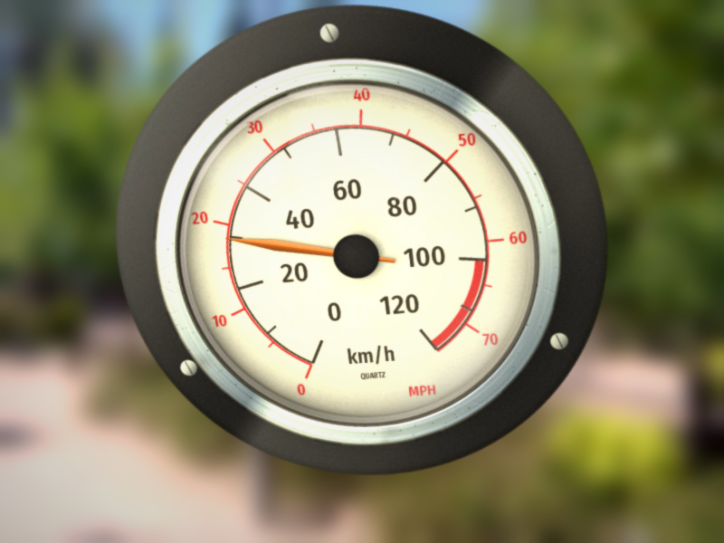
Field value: {"value": 30, "unit": "km/h"}
